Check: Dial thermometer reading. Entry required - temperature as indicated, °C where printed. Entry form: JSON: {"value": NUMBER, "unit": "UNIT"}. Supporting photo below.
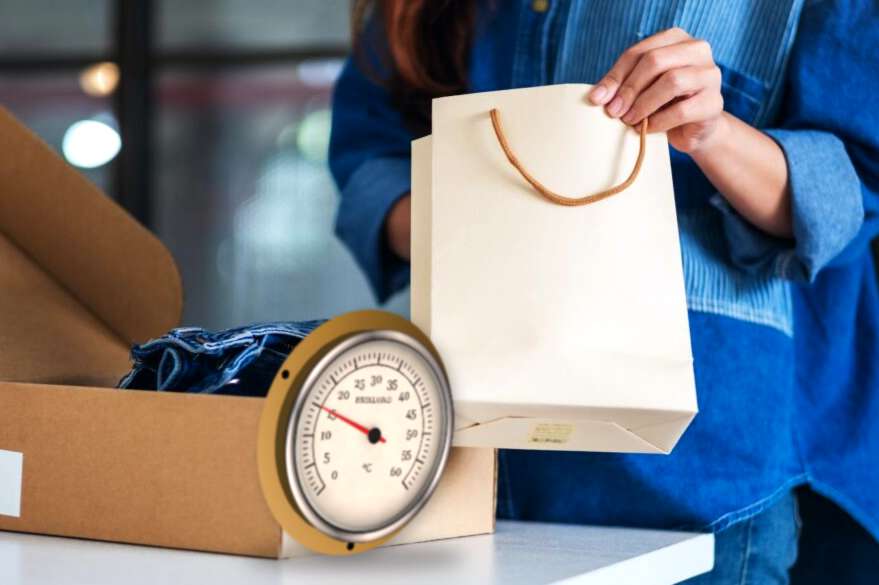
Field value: {"value": 15, "unit": "°C"}
